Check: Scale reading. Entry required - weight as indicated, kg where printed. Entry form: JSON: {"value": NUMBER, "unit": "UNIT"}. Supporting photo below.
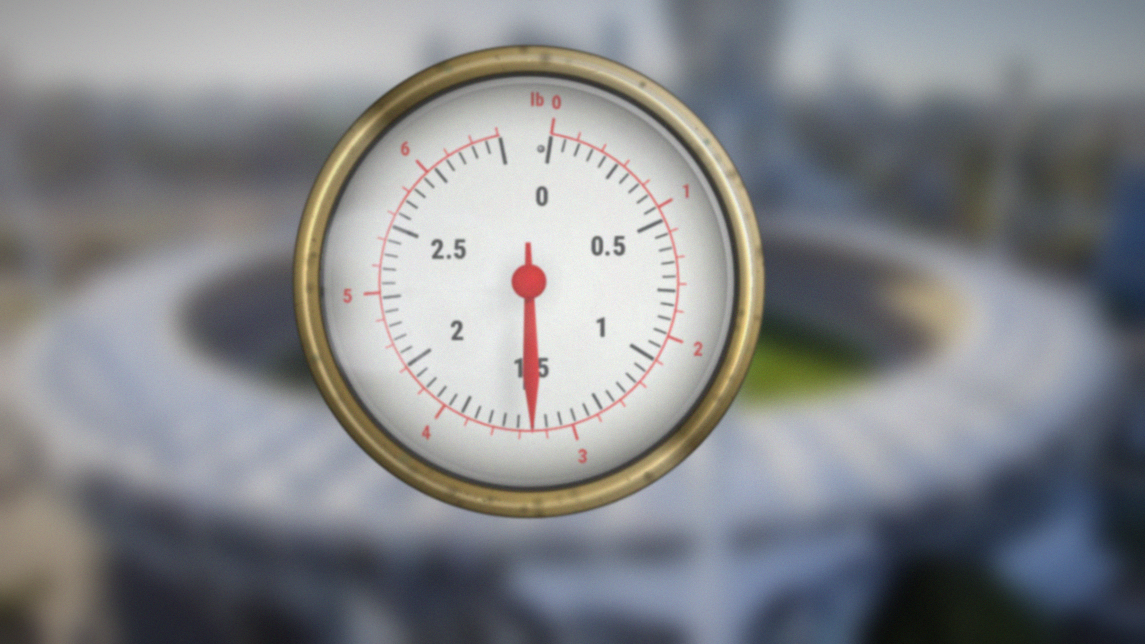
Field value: {"value": 1.5, "unit": "kg"}
